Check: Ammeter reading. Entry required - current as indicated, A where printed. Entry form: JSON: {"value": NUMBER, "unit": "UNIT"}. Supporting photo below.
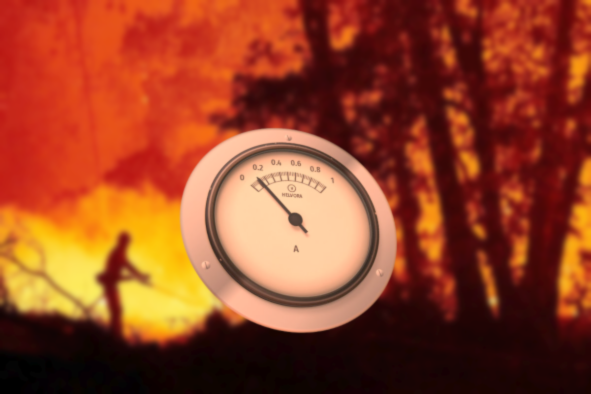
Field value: {"value": 0.1, "unit": "A"}
